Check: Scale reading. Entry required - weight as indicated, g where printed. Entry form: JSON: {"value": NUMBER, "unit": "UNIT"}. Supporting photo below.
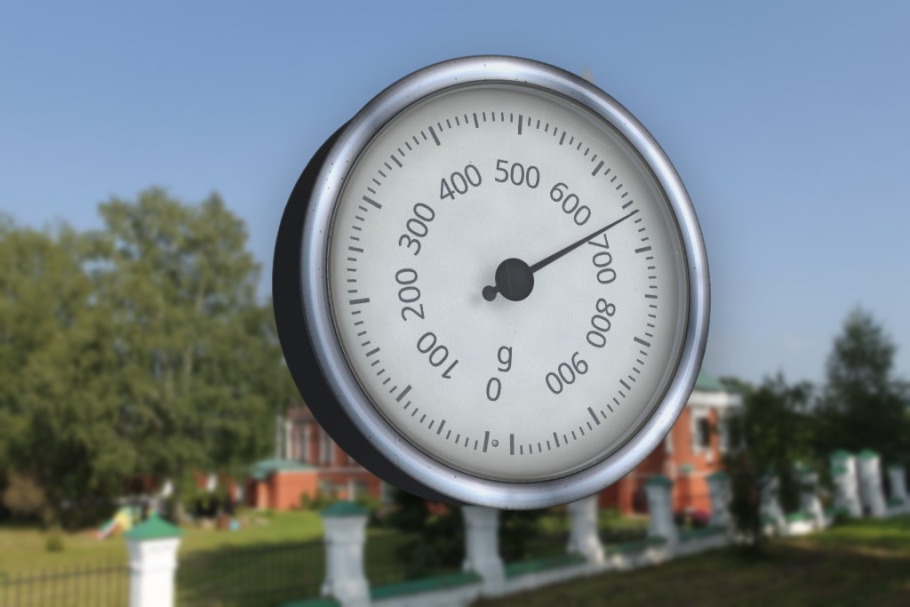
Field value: {"value": 660, "unit": "g"}
